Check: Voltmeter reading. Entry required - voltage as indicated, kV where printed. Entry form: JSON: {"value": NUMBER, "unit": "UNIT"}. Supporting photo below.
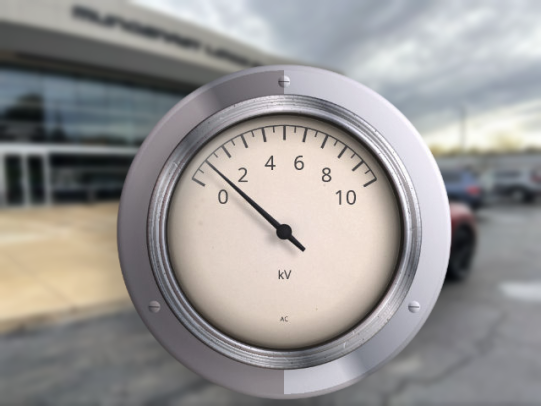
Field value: {"value": 1, "unit": "kV"}
